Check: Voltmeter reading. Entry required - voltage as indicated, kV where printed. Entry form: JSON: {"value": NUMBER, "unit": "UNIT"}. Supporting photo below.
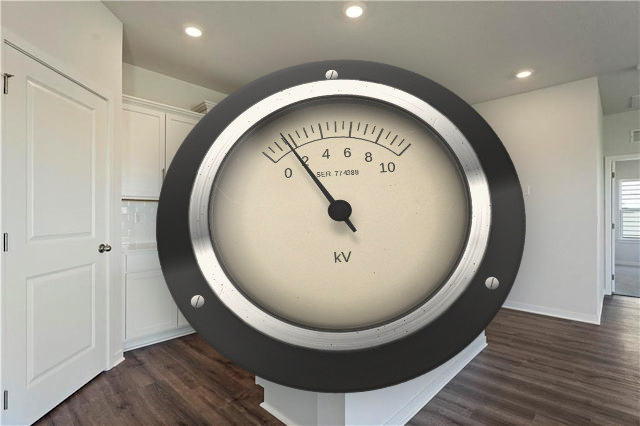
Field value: {"value": 1.5, "unit": "kV"}
